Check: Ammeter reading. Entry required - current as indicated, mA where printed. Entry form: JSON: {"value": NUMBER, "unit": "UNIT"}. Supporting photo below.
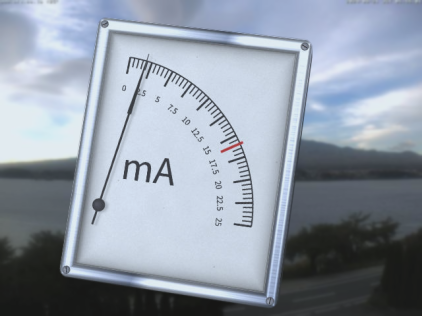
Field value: {"value": 2, "unit": "mA"}
